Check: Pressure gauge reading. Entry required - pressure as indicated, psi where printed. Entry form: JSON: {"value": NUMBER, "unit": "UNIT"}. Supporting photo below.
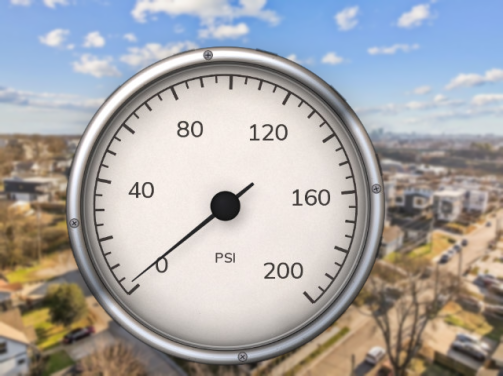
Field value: {"value": 2.5, "unit": "psi"}
